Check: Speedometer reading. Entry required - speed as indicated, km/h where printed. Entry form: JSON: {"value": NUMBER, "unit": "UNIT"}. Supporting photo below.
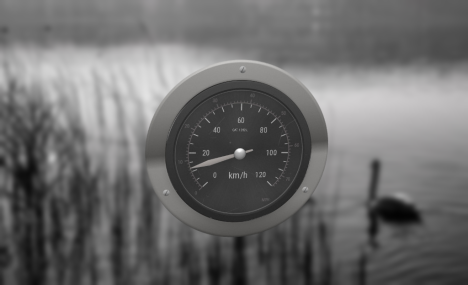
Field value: {"value": 12.5, "unit": "km/h"}
